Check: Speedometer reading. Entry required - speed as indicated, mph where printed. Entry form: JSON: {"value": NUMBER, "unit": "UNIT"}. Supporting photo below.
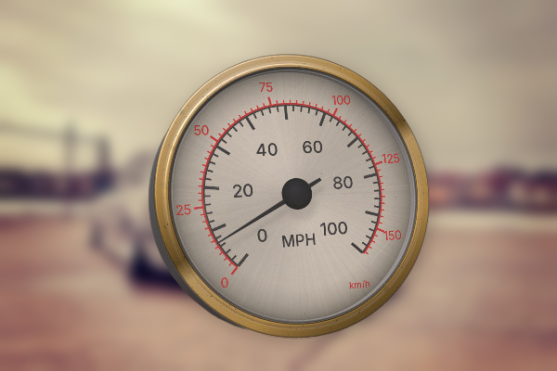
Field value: {"value": 7, "unit": "mph"}
